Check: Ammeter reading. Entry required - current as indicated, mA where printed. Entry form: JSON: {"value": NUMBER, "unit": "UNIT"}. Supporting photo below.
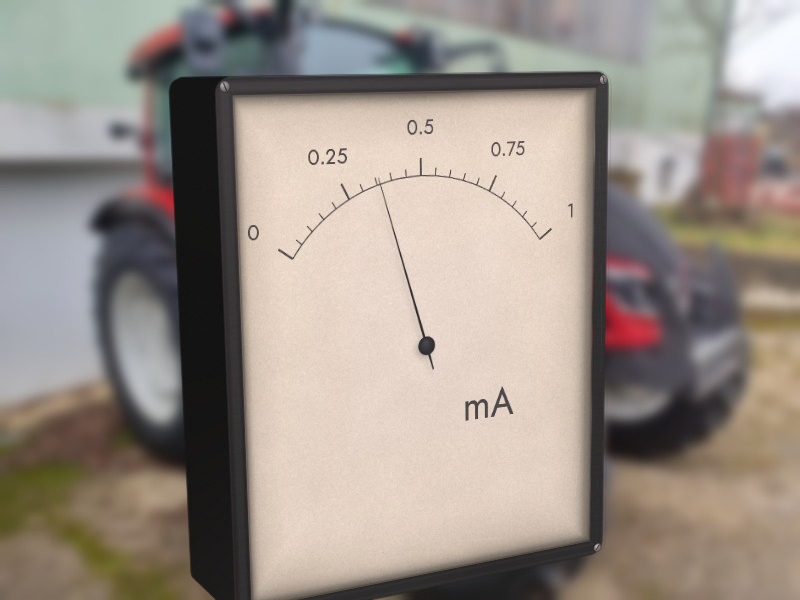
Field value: {"value": 0.35, "unit": "mA"}
